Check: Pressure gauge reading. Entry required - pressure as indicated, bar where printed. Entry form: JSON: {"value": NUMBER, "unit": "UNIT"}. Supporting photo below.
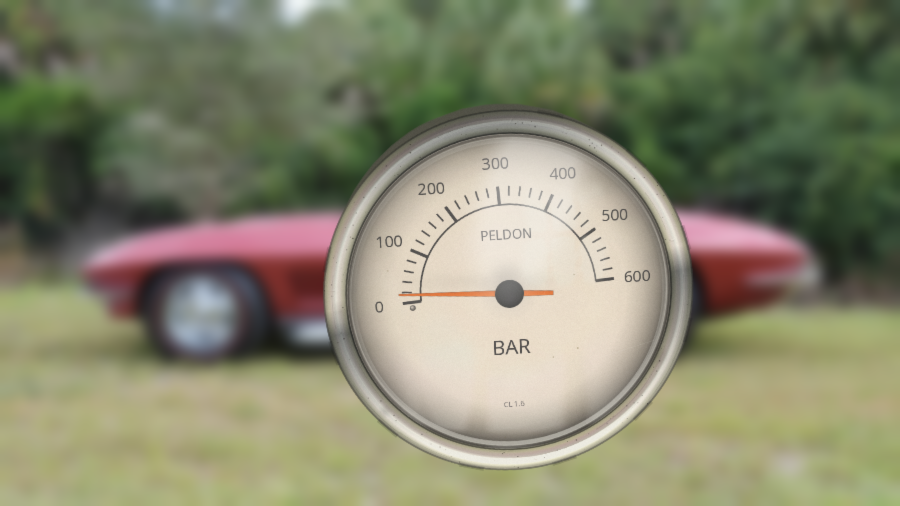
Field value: {"value": 20, "unit": "bar"}
